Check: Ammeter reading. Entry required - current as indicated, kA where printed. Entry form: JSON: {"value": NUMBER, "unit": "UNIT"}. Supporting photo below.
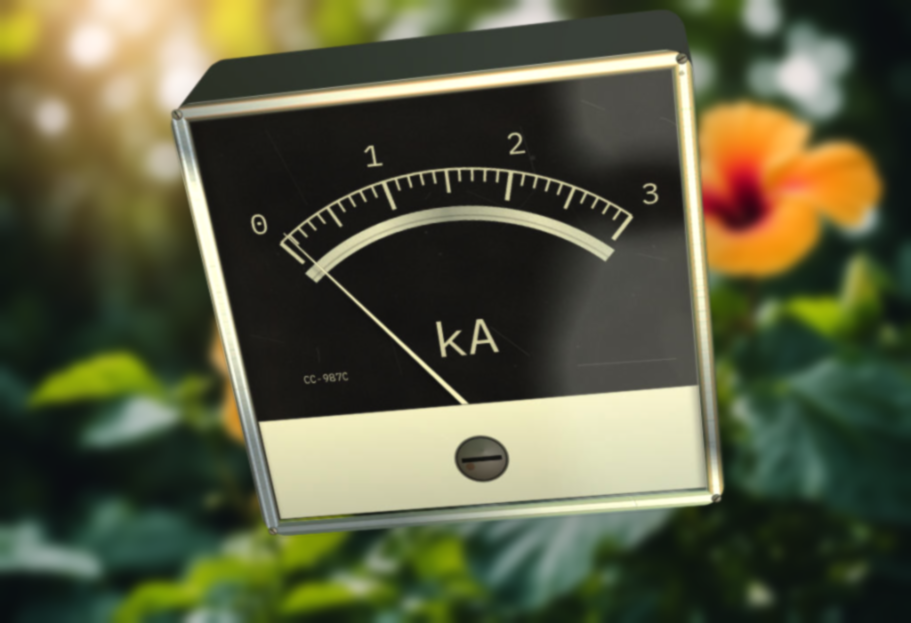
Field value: {"value": 0.1, "unit": "kA"}
